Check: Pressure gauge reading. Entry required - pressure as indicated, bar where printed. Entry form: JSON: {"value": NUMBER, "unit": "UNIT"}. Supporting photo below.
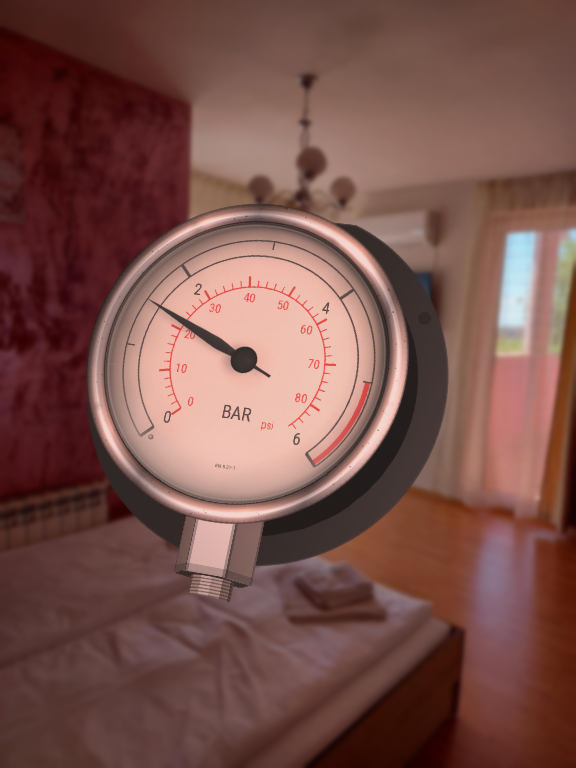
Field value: {"value": 1.5, "unit": "bar"}
